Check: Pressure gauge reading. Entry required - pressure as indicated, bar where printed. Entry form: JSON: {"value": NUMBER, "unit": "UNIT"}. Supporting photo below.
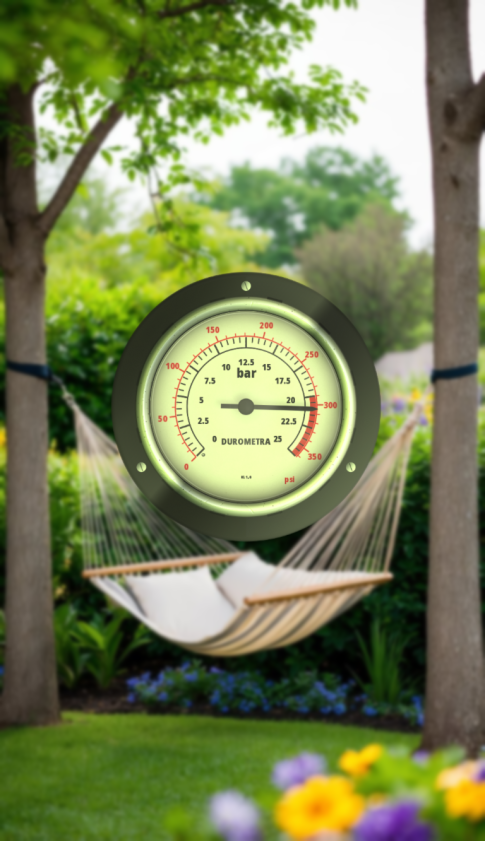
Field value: {"value": 21, "unit": "bar"}
